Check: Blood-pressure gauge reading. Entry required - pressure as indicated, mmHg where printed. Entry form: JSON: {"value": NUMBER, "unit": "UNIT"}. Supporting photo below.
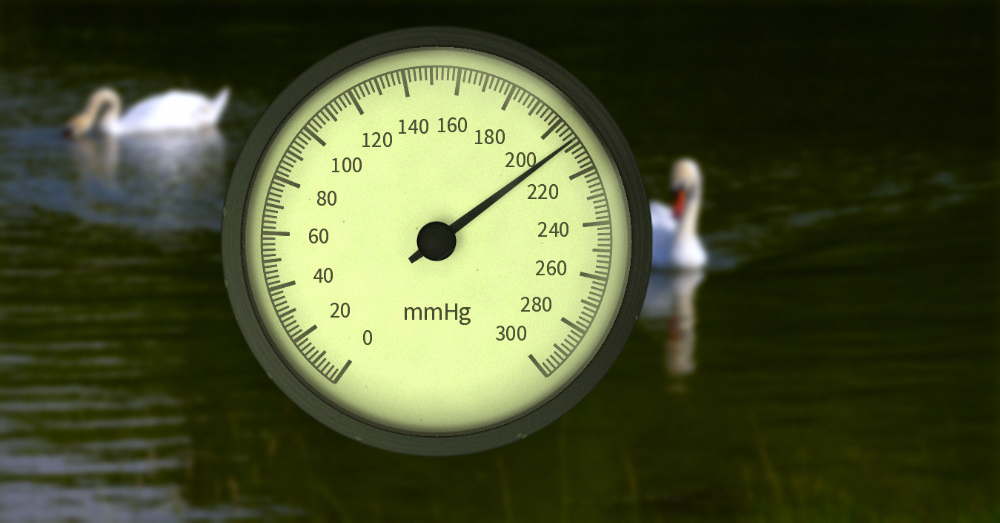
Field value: {"value": 208, "unit": "mmHg"}
